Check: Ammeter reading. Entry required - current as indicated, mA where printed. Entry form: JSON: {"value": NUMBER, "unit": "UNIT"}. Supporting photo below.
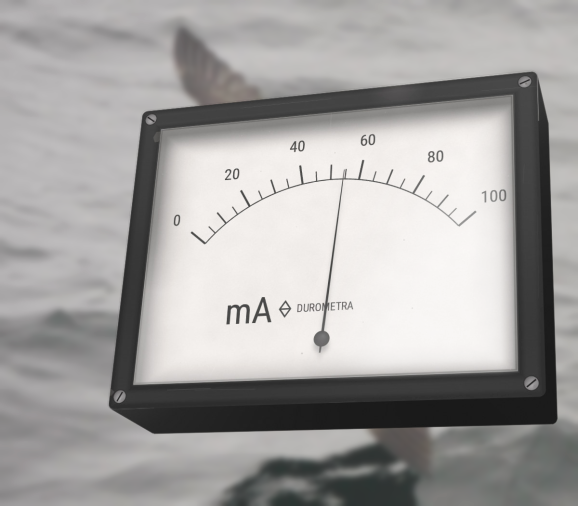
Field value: {"value": 55, "unit": "mA"}
